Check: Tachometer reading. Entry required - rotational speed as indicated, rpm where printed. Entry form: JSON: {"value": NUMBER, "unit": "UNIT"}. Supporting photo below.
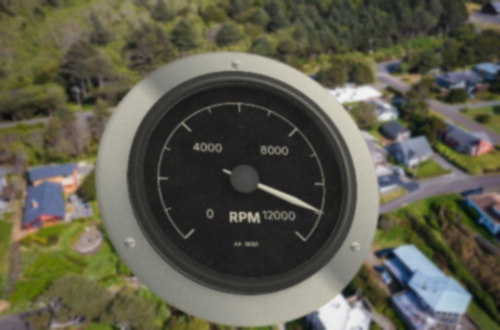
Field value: {"value": 11000, "unit": "rpm"}
